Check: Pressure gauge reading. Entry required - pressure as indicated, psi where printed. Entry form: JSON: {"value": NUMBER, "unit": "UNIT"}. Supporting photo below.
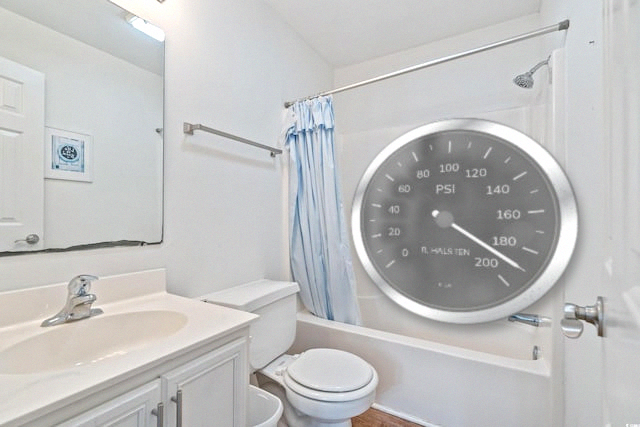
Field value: {"value": 190, "unit": "psi"}
